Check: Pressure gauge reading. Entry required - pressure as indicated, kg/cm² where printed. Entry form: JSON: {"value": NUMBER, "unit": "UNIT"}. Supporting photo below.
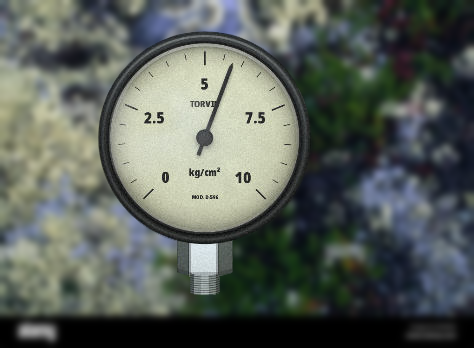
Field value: {"value": 5.75, "unit": "kg/cm²"}
